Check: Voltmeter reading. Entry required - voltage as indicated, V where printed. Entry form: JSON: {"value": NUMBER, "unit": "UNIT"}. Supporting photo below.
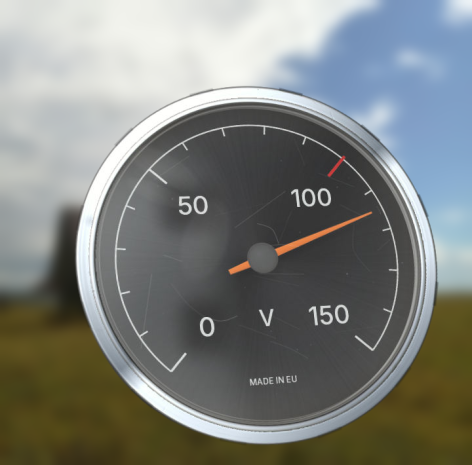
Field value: {"value": 115, "unit": "V"}
